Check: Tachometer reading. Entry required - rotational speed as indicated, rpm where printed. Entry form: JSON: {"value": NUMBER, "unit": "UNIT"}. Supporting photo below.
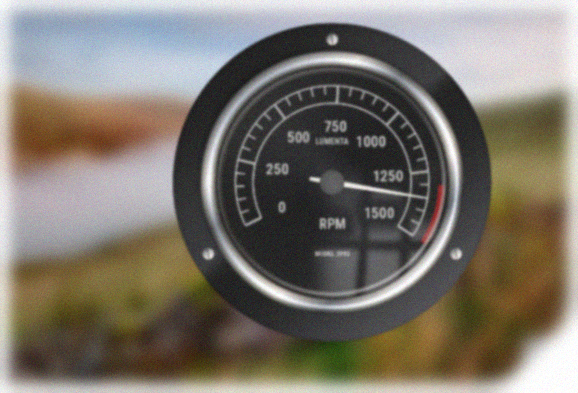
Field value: {"value": 1350, "unit": "rpm"}
